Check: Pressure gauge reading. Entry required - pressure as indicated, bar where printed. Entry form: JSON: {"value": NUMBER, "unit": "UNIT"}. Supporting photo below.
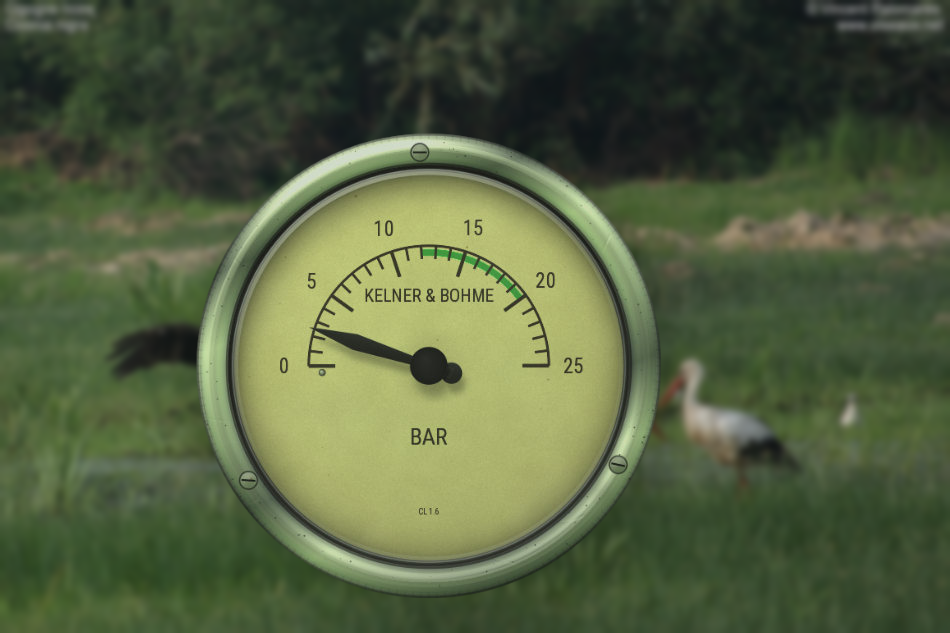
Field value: {"value": 2.5, "unit": "bar"}
